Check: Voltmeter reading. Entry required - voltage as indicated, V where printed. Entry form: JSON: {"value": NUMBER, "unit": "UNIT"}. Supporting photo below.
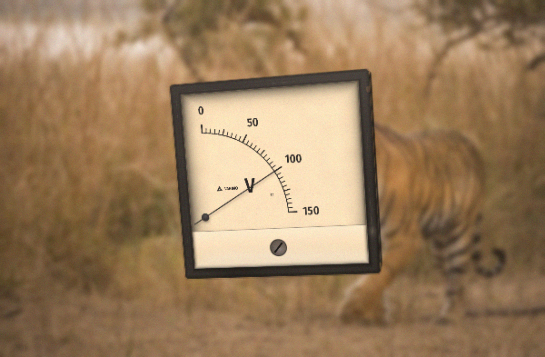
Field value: {"value": 100, "unit": "V"}
